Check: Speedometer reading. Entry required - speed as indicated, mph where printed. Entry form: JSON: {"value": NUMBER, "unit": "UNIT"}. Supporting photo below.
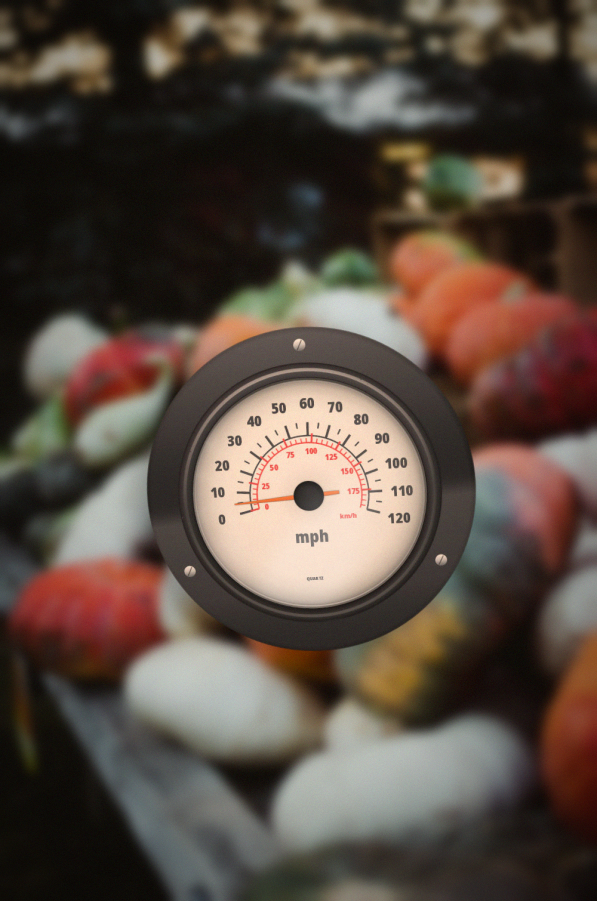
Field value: {"value": 5, "unit": "mph"}
